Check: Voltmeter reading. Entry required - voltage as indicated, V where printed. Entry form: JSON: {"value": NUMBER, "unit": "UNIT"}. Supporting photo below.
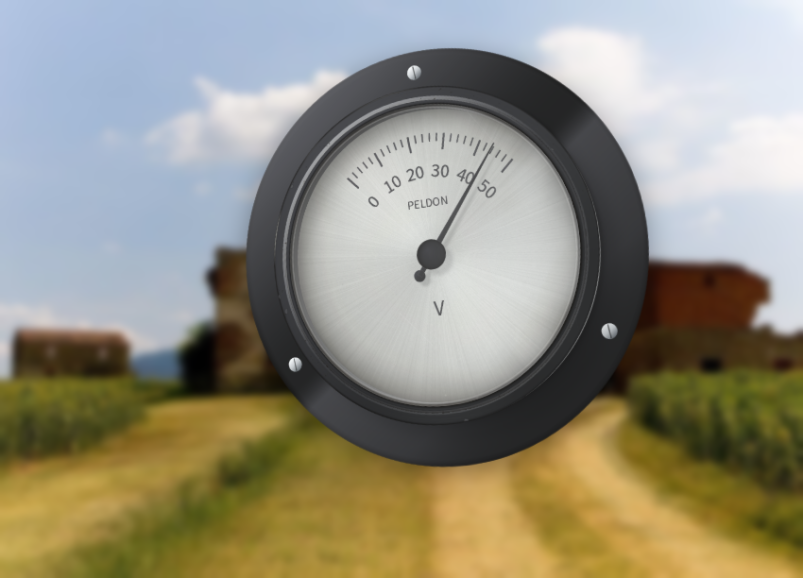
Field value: {"value": 44, "unit": "V"}
